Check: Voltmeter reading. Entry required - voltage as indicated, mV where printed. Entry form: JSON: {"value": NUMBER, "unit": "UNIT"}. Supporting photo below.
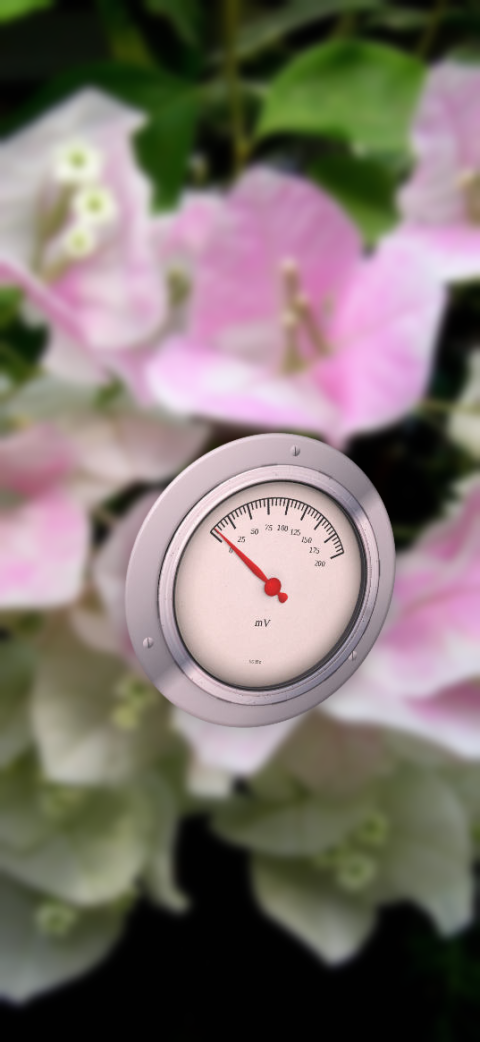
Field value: {"value": 5, "unit": "mV"}
